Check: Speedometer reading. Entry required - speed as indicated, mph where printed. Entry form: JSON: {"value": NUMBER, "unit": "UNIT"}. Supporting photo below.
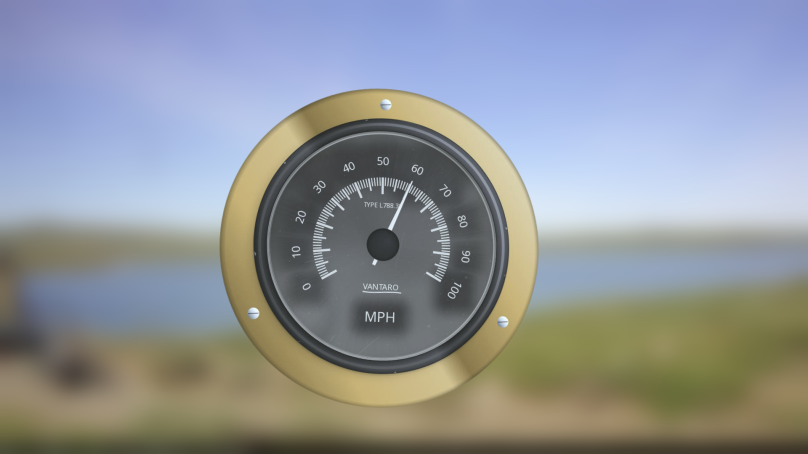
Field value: {"value": 60, "unit": "mph"}
